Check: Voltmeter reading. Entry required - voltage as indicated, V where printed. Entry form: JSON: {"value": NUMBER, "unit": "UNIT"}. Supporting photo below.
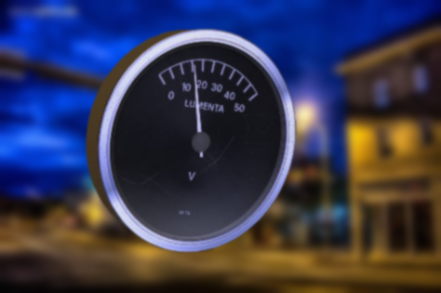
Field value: {"value": 15, "unit": "V"}
